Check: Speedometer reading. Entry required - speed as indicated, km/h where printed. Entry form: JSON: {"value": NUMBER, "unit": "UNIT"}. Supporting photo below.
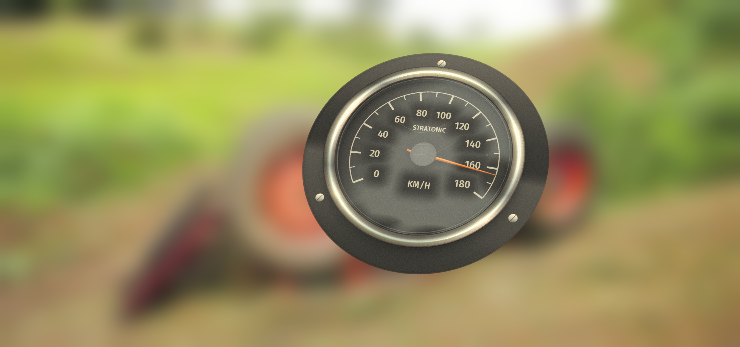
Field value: {"value": 165, "unit": "km/h"}
